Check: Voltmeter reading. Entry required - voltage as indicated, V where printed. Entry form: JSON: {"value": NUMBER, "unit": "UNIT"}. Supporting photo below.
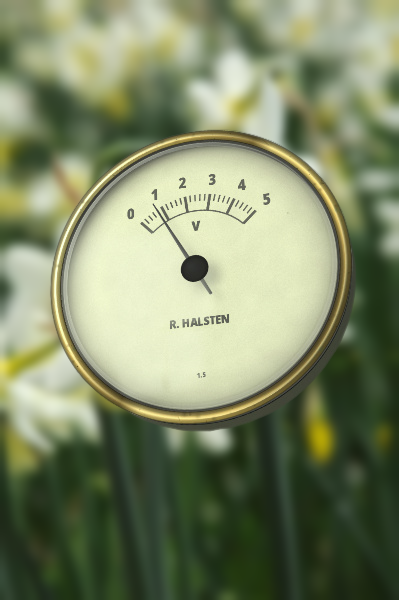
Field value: {"value": 0.8, "unit": "V"}
